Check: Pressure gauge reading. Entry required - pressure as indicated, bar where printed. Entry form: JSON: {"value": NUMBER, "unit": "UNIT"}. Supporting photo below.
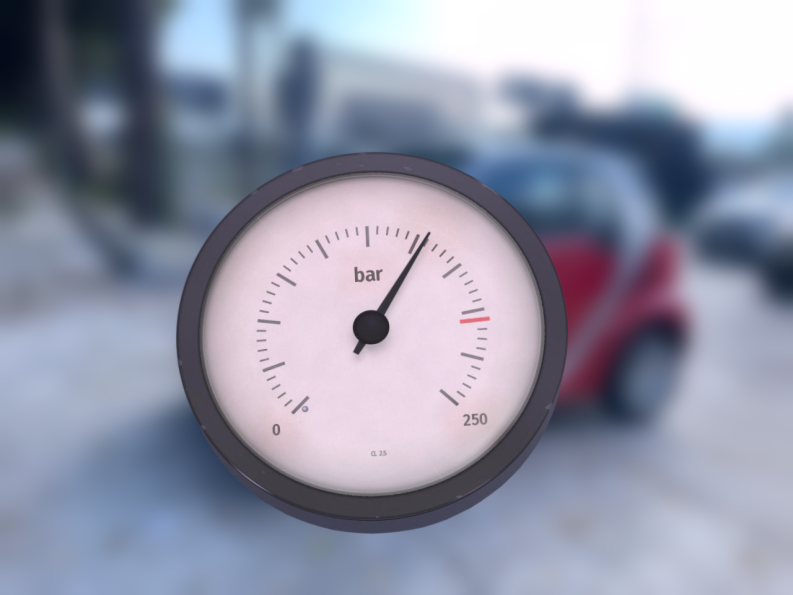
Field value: {"value": 155, "unit": "bar"}
